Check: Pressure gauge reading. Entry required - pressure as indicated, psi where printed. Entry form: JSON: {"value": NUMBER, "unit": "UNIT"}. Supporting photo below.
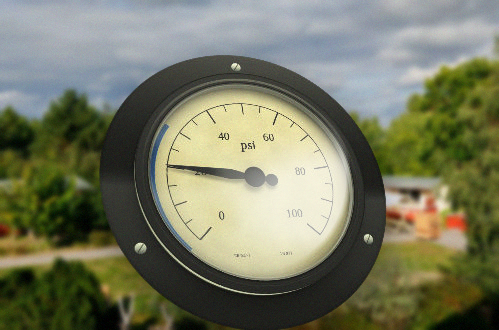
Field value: {"value": 20, "unit": "psi"}
